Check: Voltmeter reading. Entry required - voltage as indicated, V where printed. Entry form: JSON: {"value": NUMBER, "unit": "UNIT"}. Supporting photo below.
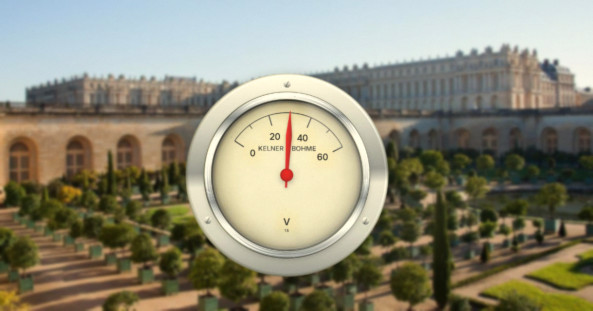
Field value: {"value": 30, "unit": "V"}
